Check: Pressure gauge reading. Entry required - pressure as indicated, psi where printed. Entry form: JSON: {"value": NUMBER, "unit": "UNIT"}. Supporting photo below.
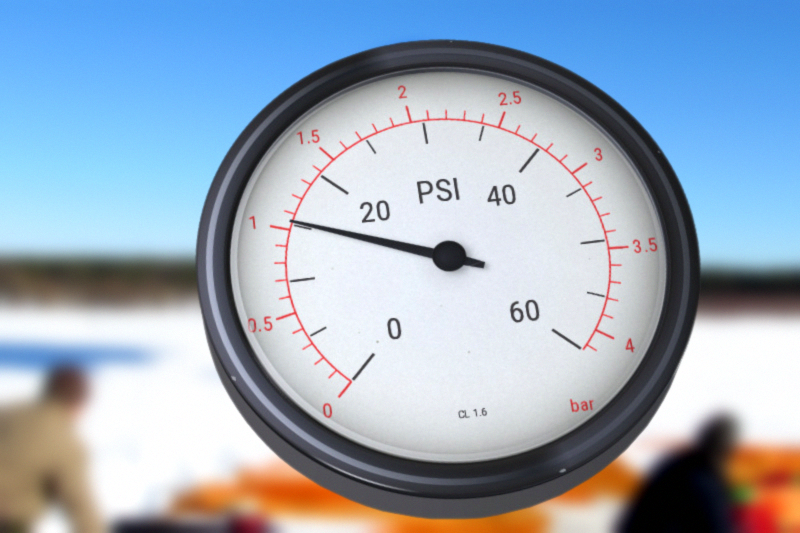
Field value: {"value": 15, "unit": "psi"}
